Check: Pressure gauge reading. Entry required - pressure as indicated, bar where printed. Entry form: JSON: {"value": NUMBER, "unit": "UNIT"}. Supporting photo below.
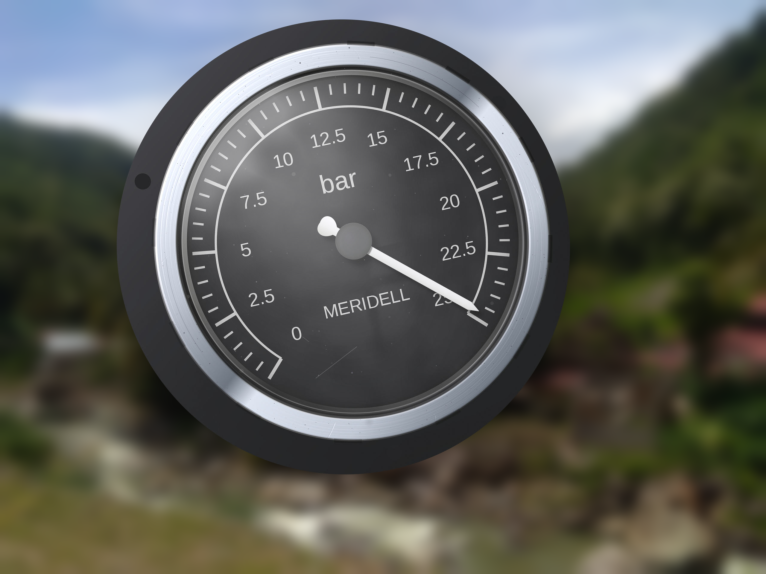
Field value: {"value": 24.75, "unit": "bar"}
